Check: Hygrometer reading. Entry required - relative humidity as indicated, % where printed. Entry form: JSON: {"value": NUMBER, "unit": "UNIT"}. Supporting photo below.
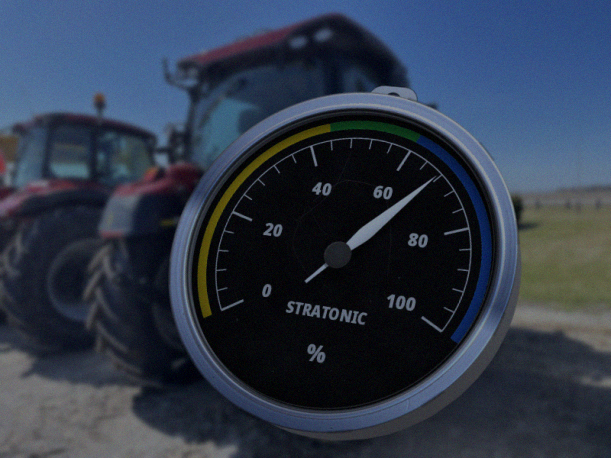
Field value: {"value": 68, "unit": "%"}
